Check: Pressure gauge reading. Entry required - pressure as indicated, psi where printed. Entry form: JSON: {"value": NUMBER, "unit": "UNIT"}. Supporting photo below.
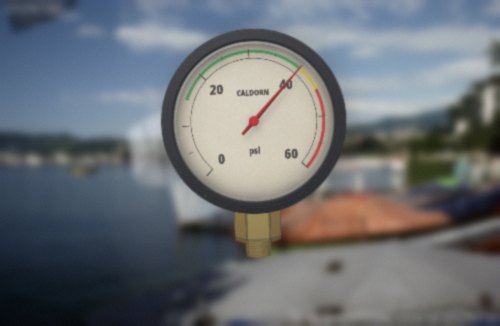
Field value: {"value": 40, "unit": "psi"}
